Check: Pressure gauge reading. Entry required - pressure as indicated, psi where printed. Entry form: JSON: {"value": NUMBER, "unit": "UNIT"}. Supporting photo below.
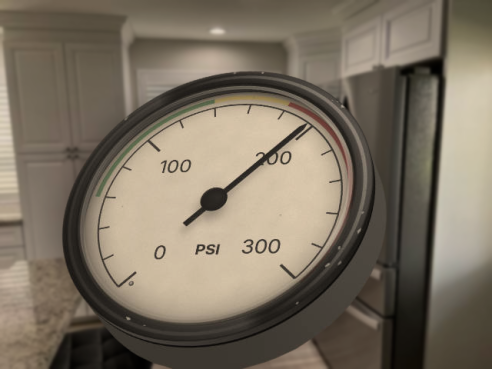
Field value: {"value": 200, "unit": "psi"}
